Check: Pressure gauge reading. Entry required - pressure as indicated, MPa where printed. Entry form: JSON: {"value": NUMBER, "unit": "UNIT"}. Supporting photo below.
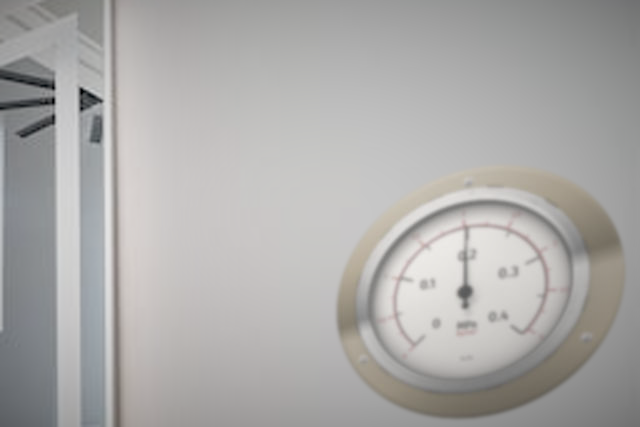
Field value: {"value": 0.2, "unit": "MPa"}
